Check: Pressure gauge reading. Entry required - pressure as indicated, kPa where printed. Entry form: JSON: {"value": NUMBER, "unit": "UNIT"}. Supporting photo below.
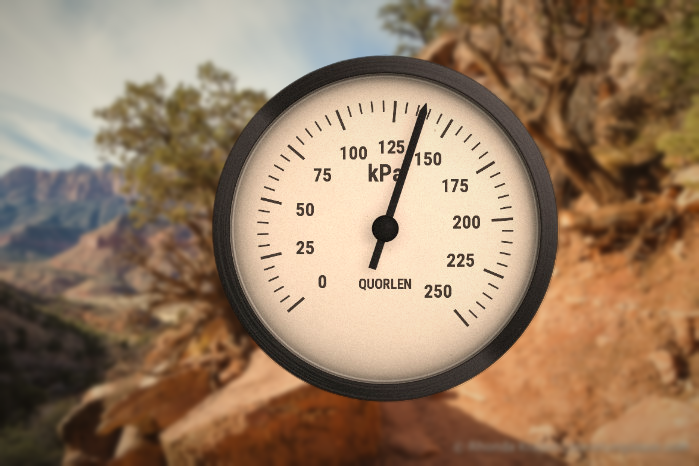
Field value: {"value": 137.5, "unit": "kPa"}
